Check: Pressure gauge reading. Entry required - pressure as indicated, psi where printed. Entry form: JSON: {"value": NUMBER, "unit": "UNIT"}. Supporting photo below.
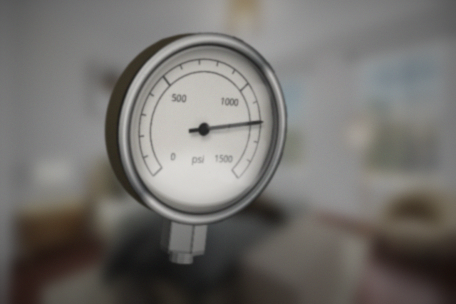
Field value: {"value": 1200, "unit": "psi"}
